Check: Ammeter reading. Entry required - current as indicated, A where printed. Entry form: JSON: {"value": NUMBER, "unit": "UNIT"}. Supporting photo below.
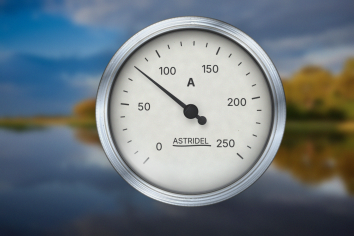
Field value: {"value": 80, "unit": "A"}
